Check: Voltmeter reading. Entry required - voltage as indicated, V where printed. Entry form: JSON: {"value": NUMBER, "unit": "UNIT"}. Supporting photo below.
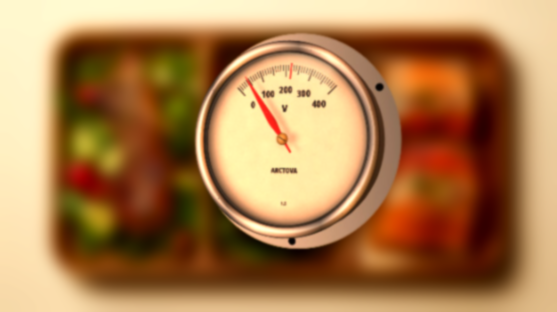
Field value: {"value": 50, "unit": "V"}
